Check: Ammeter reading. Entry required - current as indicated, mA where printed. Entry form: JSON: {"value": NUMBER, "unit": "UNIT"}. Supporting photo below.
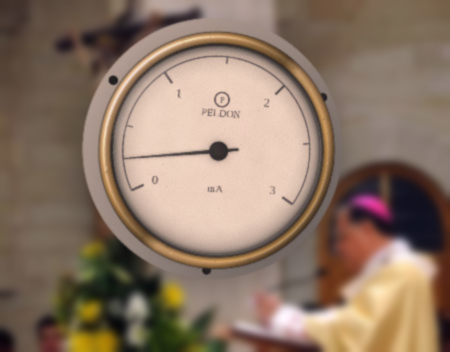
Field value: {"value": 0.25, "unit": "mA"}
